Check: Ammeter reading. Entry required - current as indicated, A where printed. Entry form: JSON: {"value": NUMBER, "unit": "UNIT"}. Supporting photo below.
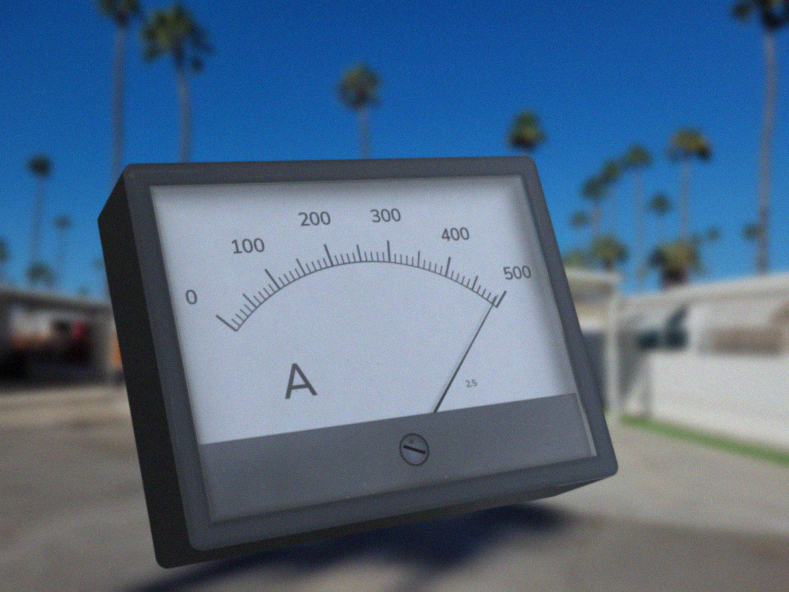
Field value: {"value": 490, "unit": "A"}
